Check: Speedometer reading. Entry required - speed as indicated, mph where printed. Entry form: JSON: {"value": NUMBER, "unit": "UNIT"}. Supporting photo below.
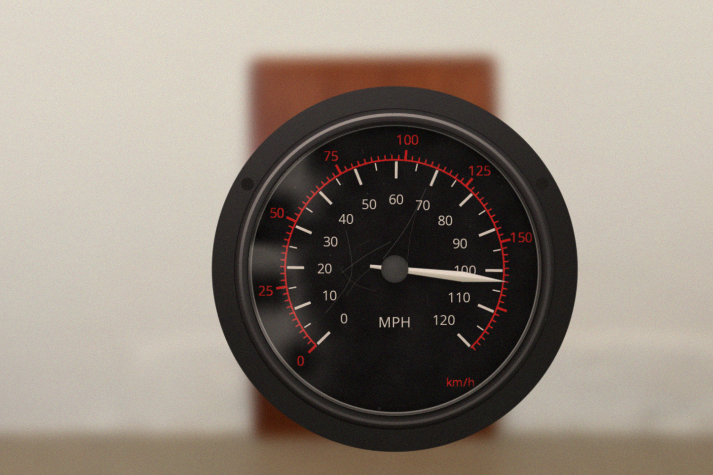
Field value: {"value": 102.5, "unit": "mph"}
